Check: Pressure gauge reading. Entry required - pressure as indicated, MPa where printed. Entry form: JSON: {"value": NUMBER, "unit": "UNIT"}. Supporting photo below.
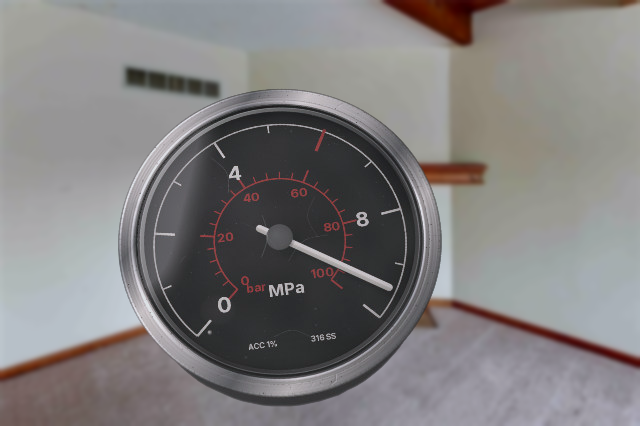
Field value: {"value": 9.5, "unit": "MPa"}
